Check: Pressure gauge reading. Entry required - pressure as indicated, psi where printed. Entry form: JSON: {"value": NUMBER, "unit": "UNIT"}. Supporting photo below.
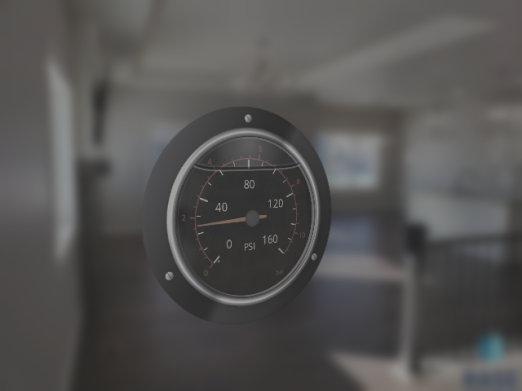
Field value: {"value": 25, "unit": "psi"}
